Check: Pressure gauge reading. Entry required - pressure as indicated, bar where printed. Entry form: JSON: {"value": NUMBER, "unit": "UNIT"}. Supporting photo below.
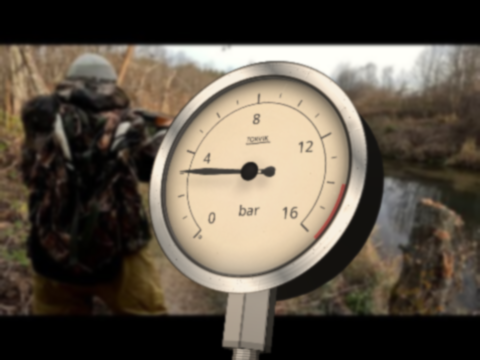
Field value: {"value": 3, "unit": "bar"}
